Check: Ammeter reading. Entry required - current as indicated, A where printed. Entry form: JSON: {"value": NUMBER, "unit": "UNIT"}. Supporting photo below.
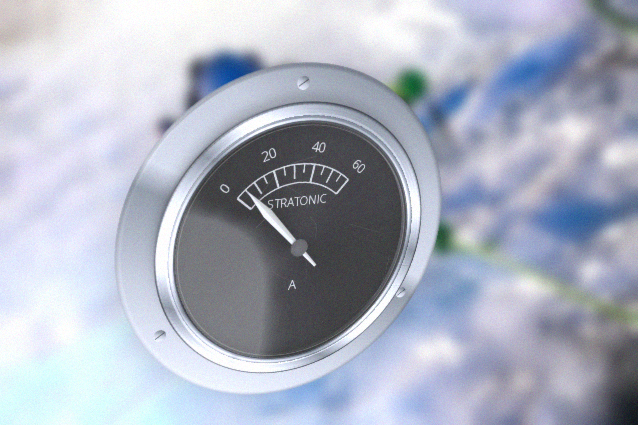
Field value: {"value": 5, "unit": "A"}
